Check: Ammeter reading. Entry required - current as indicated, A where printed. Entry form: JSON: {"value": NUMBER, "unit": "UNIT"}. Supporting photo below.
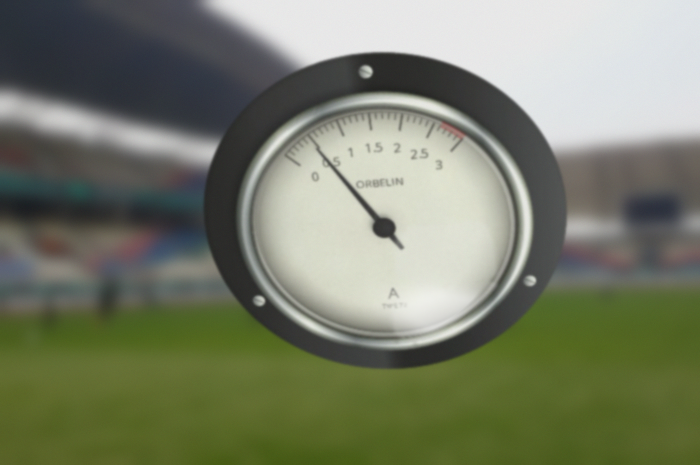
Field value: {"value": 0.5, "unit": "A"}
